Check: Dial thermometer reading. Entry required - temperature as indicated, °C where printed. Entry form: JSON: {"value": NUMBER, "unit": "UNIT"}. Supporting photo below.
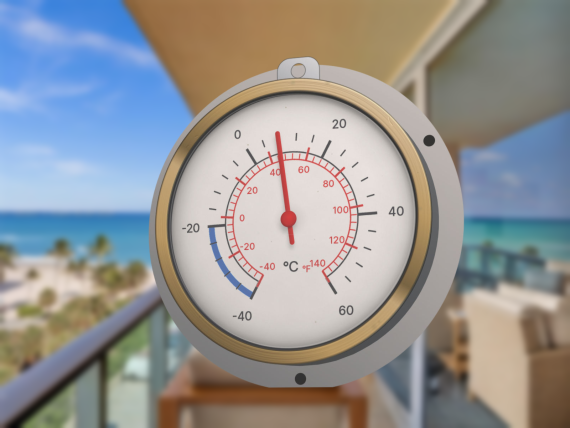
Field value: {"value": 8, "unit": "°C"}
